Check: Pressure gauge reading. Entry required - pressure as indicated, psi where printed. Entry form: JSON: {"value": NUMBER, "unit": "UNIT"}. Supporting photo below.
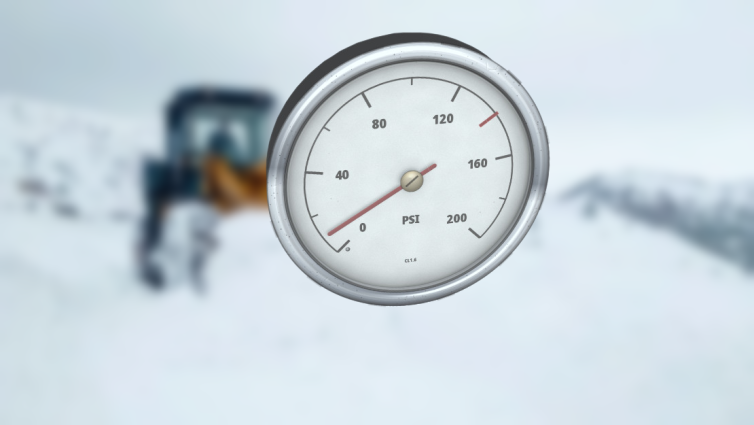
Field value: {"value": 10, "unit": "psi"}
